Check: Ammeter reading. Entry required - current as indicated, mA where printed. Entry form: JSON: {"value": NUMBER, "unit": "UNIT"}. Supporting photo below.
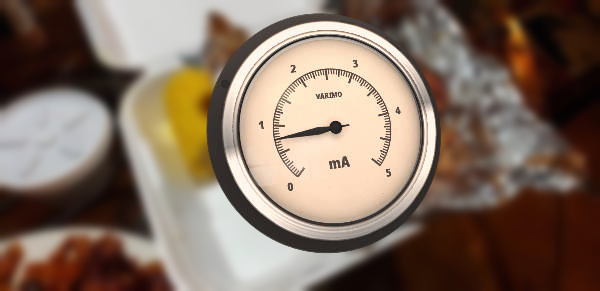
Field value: {"value": 0.75, "unit": "mA"}
